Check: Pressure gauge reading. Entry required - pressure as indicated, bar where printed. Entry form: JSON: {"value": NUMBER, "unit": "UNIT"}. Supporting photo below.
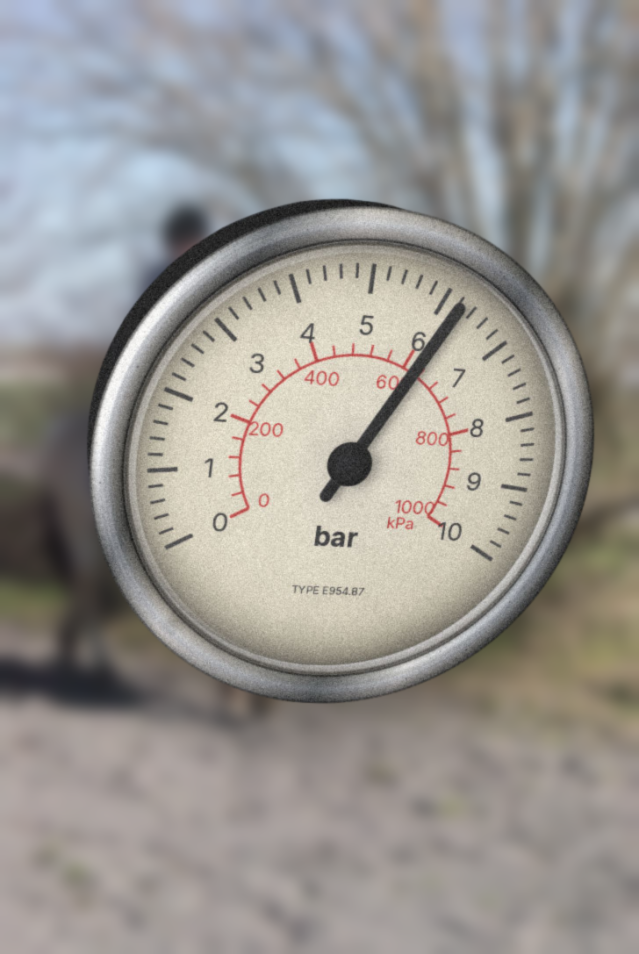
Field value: {"value": 6.2, "unit": "bar"}
